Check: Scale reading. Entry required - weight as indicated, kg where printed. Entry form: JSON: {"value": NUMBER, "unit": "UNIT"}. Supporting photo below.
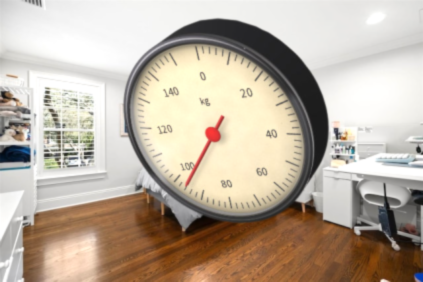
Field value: {"value": 96, "unit": "kg"}
